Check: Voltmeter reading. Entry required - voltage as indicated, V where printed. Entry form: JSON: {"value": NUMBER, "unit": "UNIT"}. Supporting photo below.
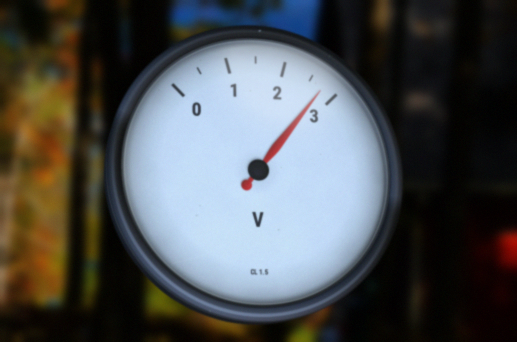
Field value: {"value": 2.75, "unit": "V"}
